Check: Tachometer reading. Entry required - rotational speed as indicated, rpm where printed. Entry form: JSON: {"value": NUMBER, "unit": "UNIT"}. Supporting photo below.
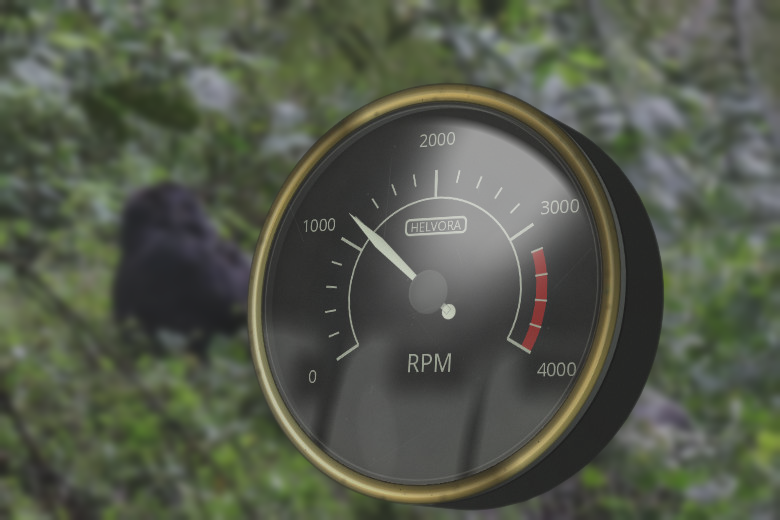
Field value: {"value": 1200, "unit": "rpm"}
